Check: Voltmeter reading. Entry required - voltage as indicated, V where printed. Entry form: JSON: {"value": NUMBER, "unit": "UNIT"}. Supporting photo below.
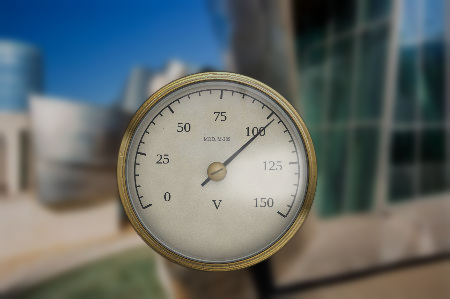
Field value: {"value": 102.5, "unit": "V"}
